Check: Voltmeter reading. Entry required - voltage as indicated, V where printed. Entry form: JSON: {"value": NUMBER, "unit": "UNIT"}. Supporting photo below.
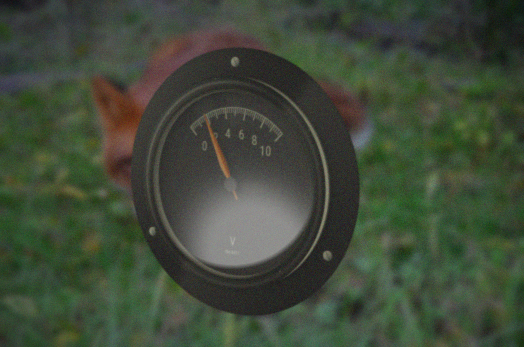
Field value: {"value": 2, "unit": "V"}
